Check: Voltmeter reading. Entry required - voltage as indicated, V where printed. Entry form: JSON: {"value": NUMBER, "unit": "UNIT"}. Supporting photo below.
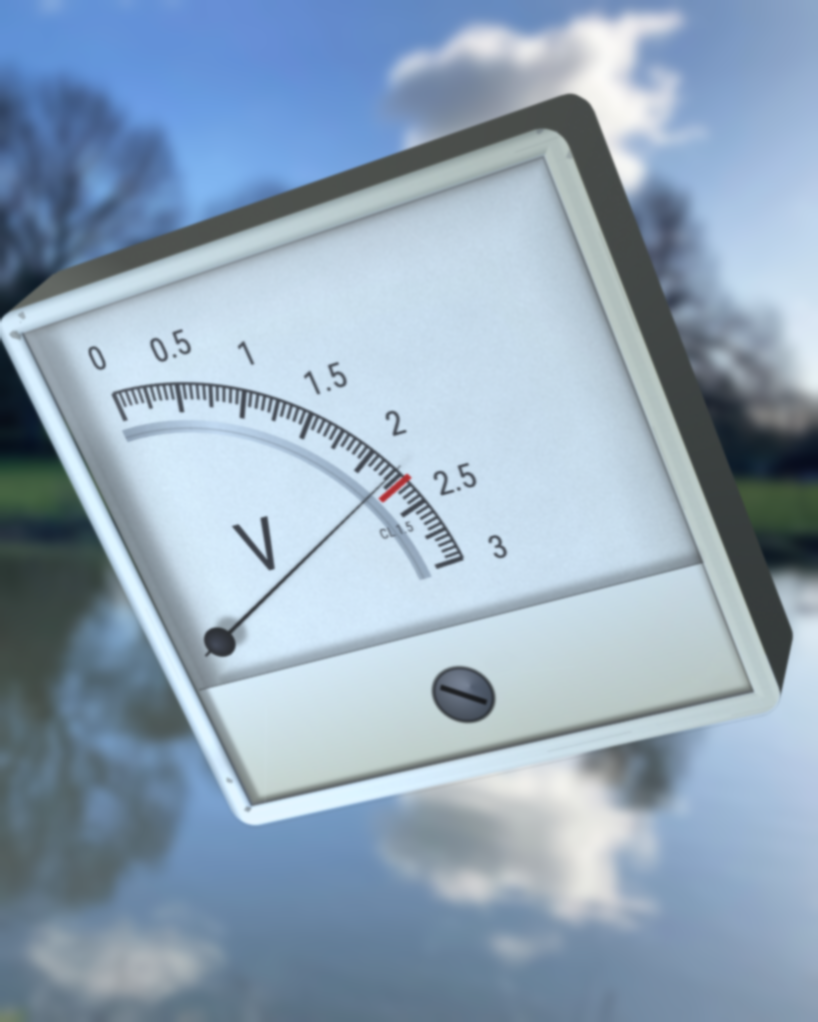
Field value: {"value": 2.2, "unit": "V"}
